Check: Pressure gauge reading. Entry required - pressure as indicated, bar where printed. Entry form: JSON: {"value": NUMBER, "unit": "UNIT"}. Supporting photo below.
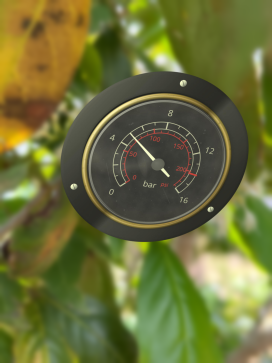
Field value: {"value": 5, "unit": "bar"}
